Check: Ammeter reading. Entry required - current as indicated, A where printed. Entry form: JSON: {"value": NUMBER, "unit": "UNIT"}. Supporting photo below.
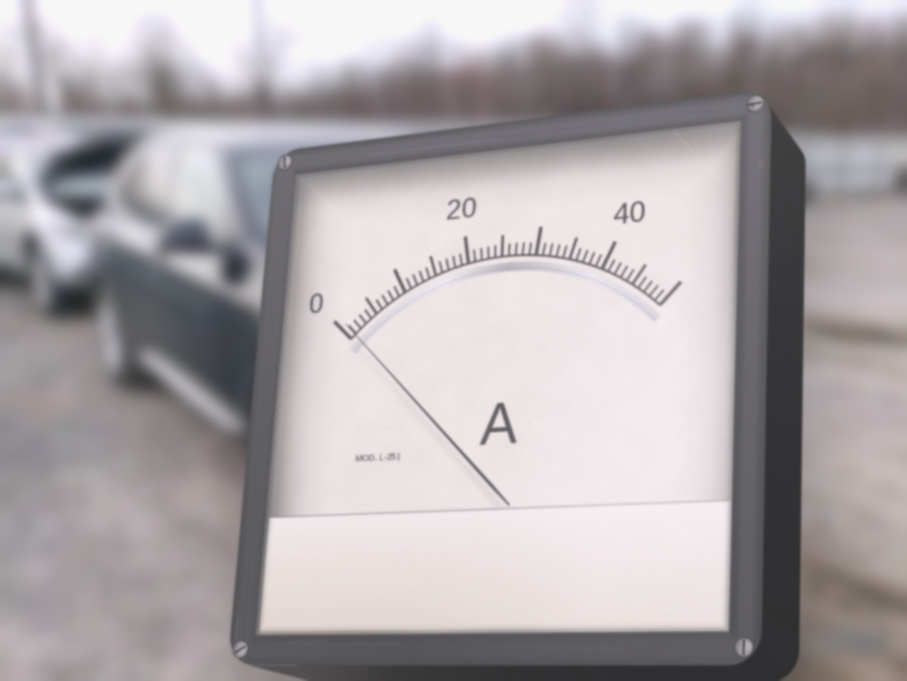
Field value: {"value": 1, "unit": "A"}
